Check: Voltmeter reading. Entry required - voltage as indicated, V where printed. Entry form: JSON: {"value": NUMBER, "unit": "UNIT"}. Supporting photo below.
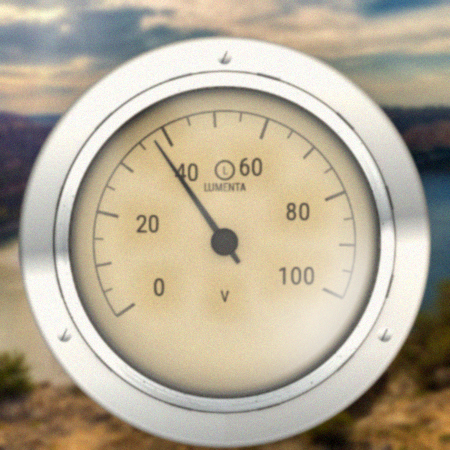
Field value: {"value": 37.5, "unit": "V"}
